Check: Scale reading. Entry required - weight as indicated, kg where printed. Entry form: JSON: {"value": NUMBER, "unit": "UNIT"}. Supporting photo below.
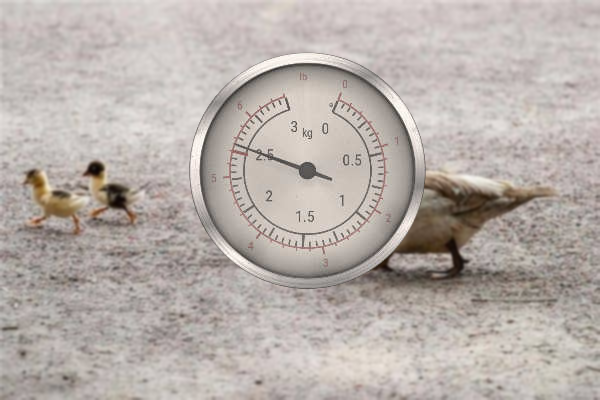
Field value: {"value": 2.5, "unit": "kg"}
